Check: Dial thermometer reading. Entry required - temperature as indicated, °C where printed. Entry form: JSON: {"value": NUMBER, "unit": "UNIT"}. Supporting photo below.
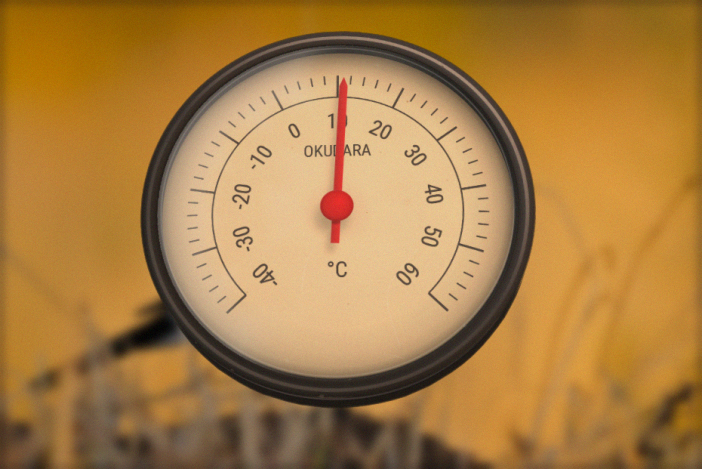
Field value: {"value": 11, "unit": "°C"}
